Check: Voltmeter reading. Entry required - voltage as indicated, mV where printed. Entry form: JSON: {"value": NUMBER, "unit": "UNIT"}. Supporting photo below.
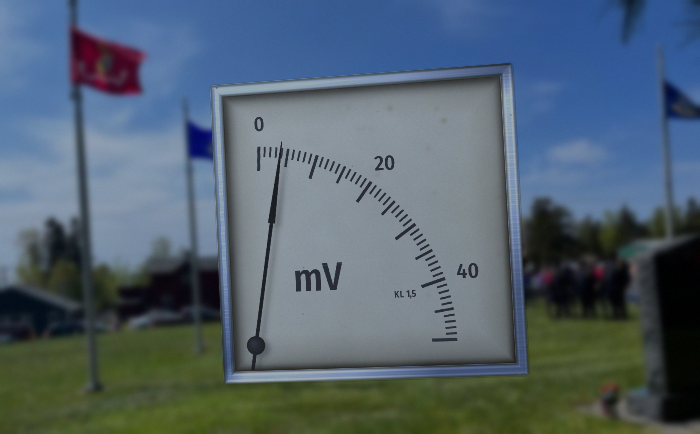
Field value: {"value": 4, "unit": "mV"}
